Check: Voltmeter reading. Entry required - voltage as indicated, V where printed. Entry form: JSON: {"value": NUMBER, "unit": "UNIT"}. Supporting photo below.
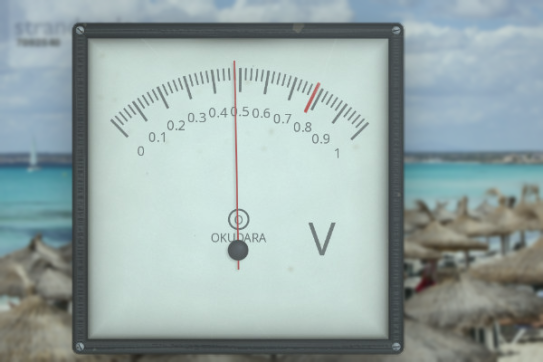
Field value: {"value": 0.48, "unit": "V"}
